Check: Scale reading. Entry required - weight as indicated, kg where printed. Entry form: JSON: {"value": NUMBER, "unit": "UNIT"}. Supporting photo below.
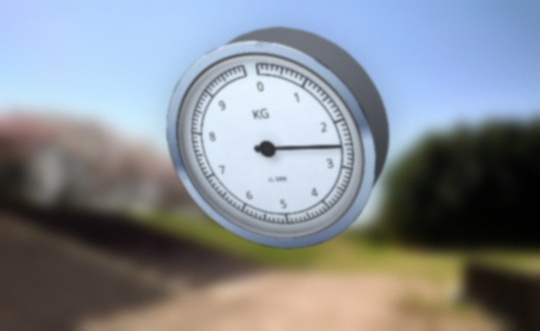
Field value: {"value": 2.5, "unit": "kg"}
